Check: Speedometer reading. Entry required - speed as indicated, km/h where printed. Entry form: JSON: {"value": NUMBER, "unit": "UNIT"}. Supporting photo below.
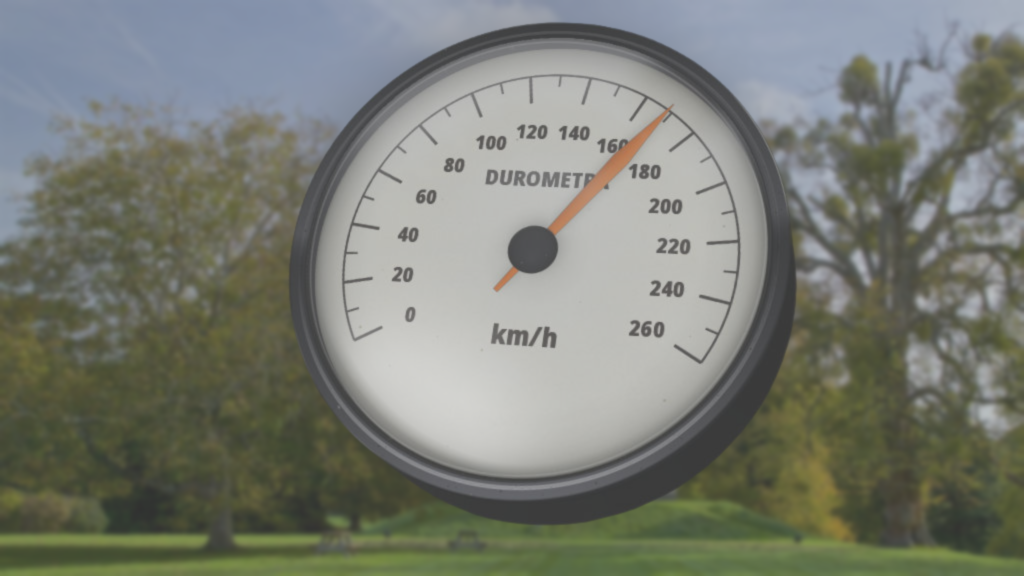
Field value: {"value": 170, "unit": "km/h"}
